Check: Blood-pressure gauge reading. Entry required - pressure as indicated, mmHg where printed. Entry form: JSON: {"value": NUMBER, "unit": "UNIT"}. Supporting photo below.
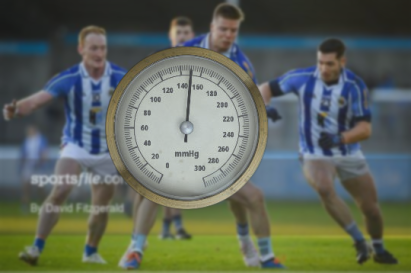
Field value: {"value": 150, "unit": "mmHg"}
